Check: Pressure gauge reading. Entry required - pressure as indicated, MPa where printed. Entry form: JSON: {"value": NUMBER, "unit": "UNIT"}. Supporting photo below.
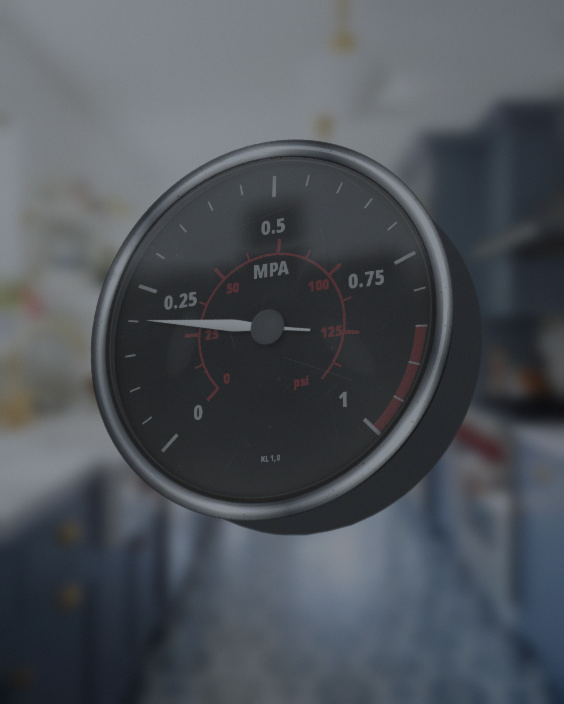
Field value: {"value": 0.2, "unit": "MPa"}
